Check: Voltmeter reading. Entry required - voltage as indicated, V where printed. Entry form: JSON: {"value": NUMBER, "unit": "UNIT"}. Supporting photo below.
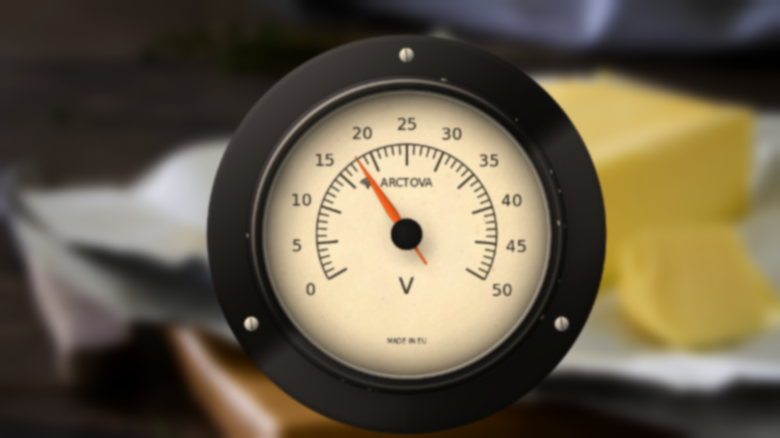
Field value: {"value": 18, "unit": "V"}
